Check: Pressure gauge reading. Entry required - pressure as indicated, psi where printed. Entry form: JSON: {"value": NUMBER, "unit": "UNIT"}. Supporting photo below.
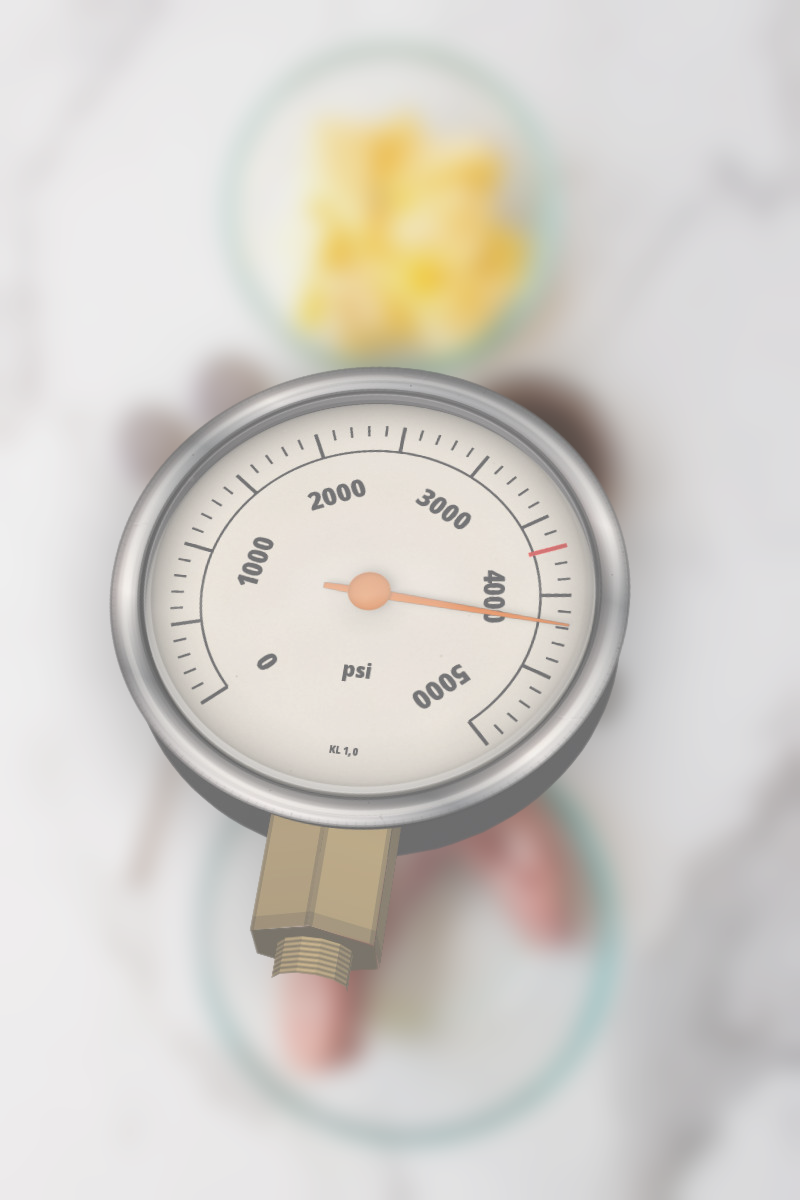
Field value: {"value": 4200, "unit": "psi"}
